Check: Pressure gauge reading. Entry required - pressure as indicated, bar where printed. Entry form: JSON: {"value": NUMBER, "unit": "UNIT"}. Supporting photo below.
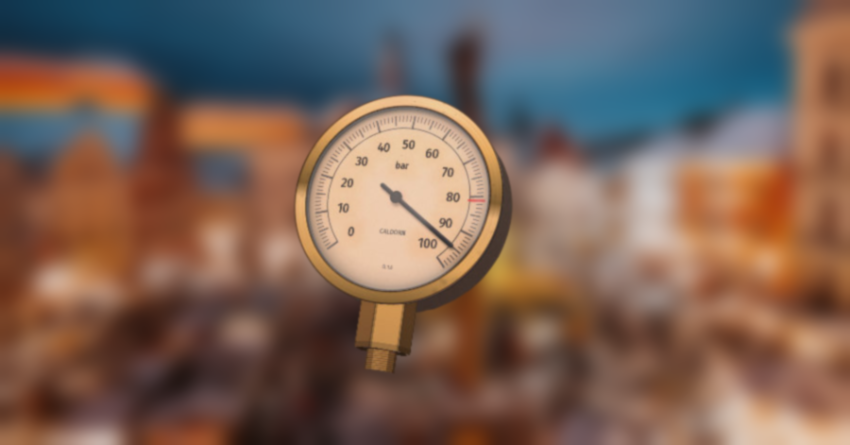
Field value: {"value": 95, "unit": "bar"}
